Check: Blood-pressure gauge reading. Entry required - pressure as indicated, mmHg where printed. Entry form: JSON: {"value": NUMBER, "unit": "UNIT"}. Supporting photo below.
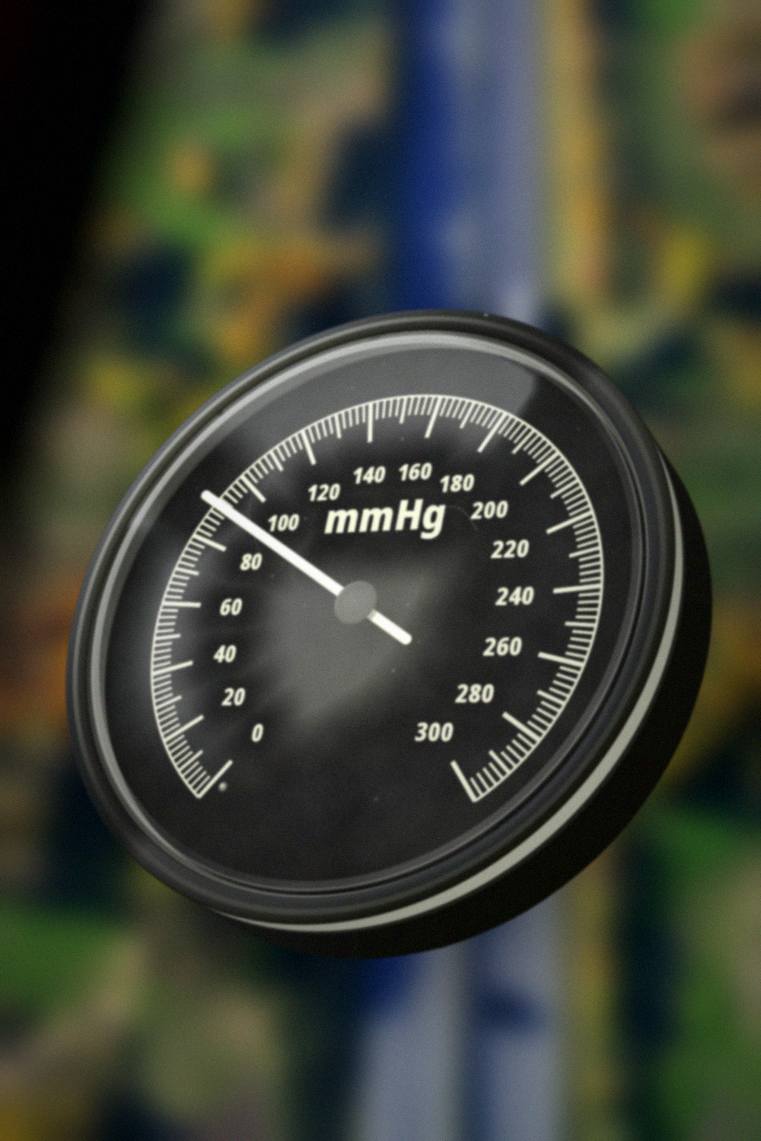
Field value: {"value": 90, "unit": "mmHg"}
